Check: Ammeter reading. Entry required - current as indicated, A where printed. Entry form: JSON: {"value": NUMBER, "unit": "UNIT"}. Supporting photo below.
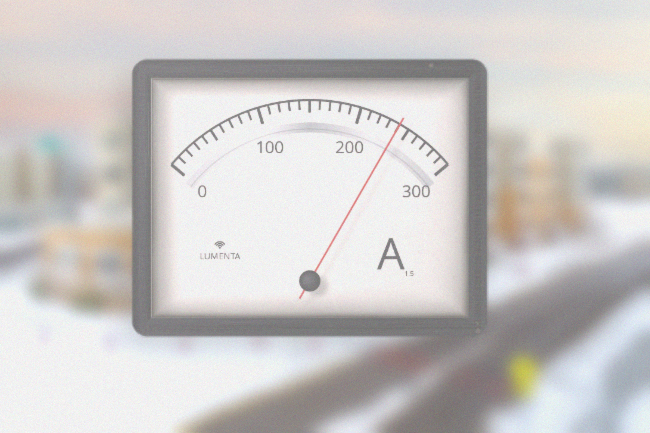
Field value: {"value": 240, "unit": "A"}
